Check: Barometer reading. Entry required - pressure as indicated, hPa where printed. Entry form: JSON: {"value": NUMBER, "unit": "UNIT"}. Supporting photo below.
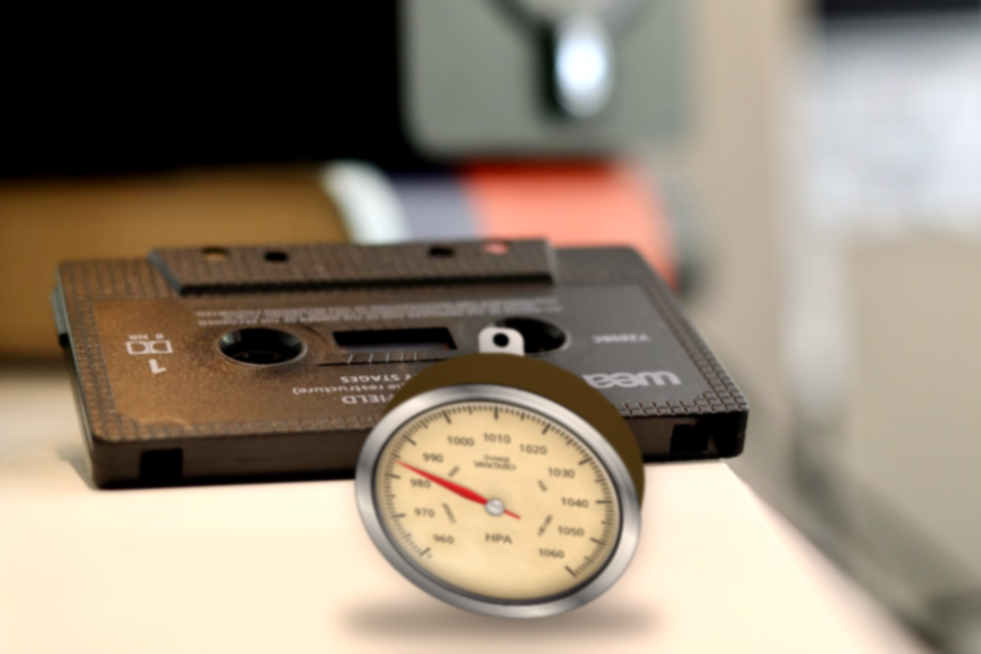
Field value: {"value": 985, "unit": "hPa"}
